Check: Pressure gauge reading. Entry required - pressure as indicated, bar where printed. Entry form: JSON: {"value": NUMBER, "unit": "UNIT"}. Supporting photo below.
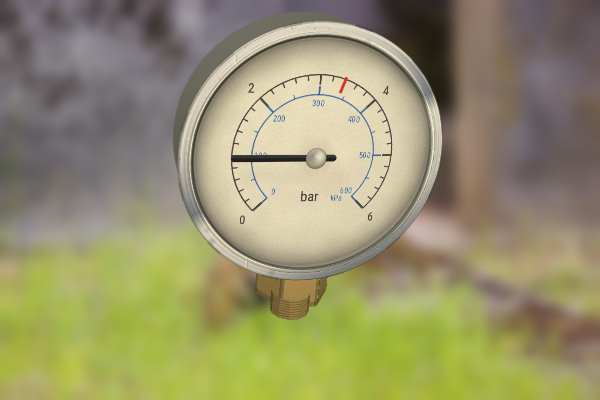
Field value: {"value": 1, "unit": "bar"}
